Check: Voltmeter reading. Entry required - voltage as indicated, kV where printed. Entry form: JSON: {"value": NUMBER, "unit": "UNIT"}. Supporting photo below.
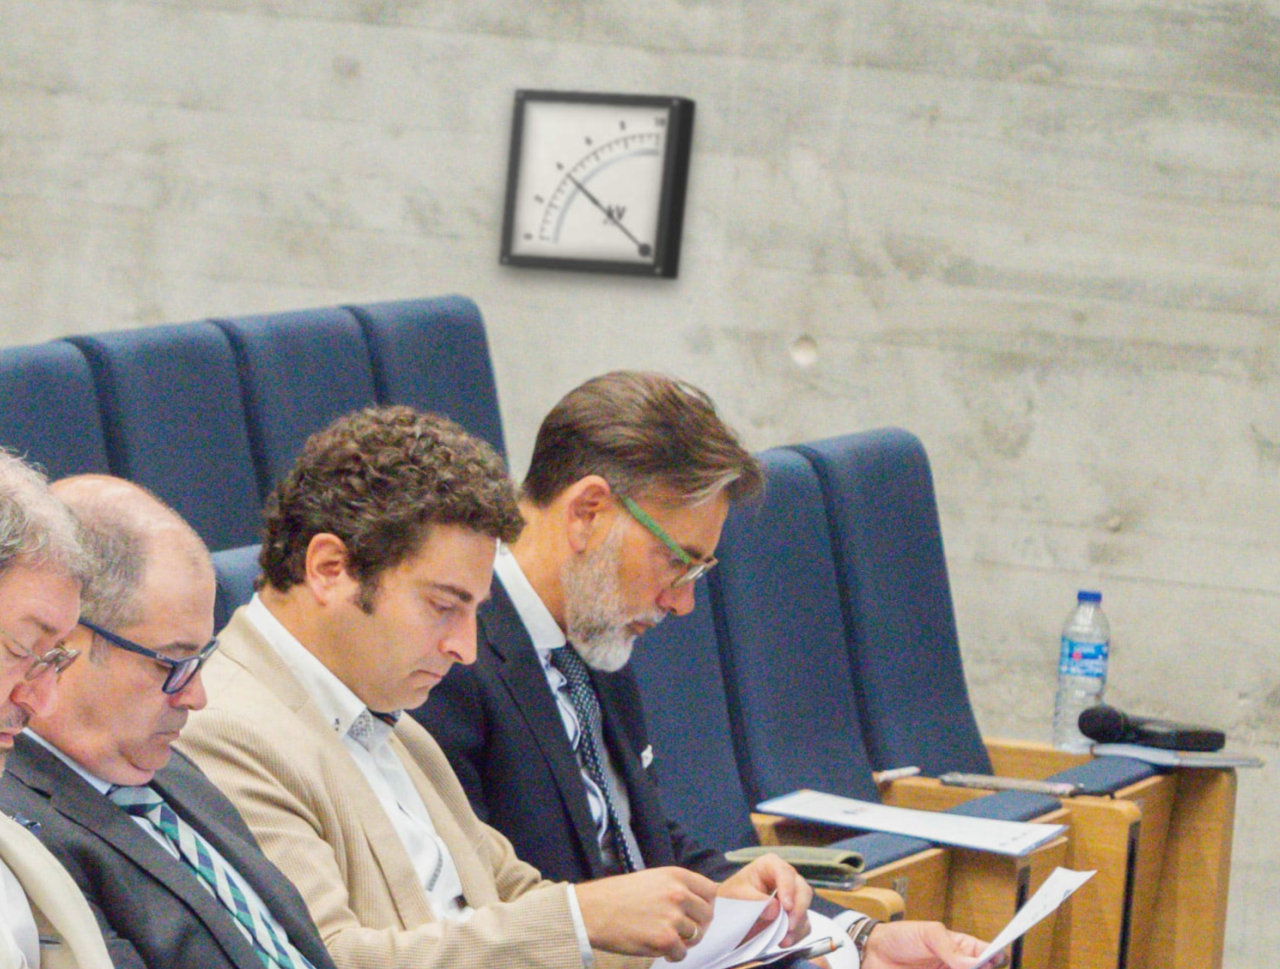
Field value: {"value": 4, "unit": "kV"}
